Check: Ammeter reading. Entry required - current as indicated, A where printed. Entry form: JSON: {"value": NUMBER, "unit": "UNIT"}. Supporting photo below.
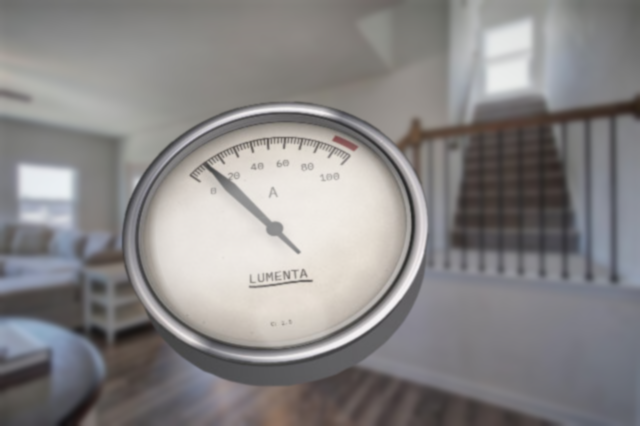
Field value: {"value": 10, "unit": "A"}
